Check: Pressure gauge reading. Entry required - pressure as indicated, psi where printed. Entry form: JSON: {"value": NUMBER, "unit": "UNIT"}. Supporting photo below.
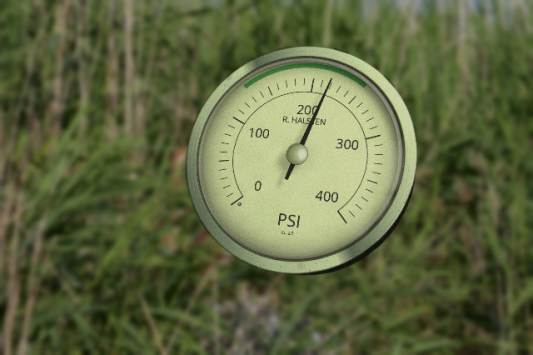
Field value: {"value": 220, "unit": "psi"}
